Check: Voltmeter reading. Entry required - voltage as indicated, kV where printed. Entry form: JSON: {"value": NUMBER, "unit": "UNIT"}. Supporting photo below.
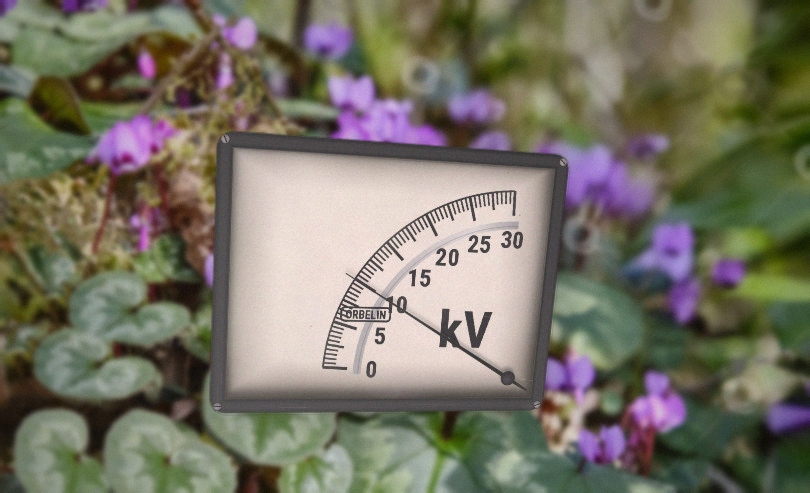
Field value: {"value": 10, "unit": "kV"}
